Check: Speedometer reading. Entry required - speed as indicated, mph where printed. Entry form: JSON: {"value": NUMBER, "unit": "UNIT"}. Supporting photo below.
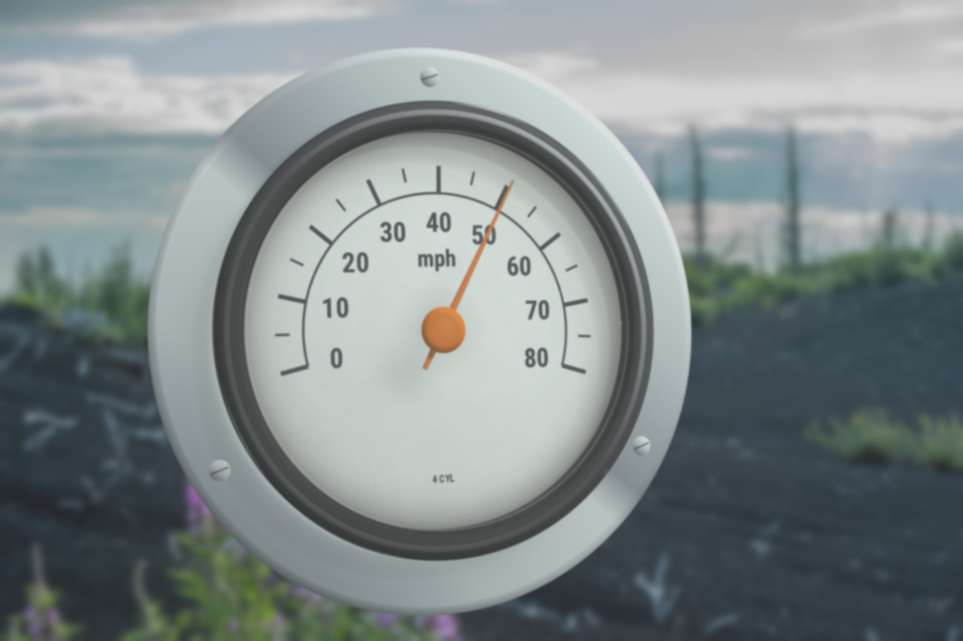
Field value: {"value": 50, "unit": "mph"}
